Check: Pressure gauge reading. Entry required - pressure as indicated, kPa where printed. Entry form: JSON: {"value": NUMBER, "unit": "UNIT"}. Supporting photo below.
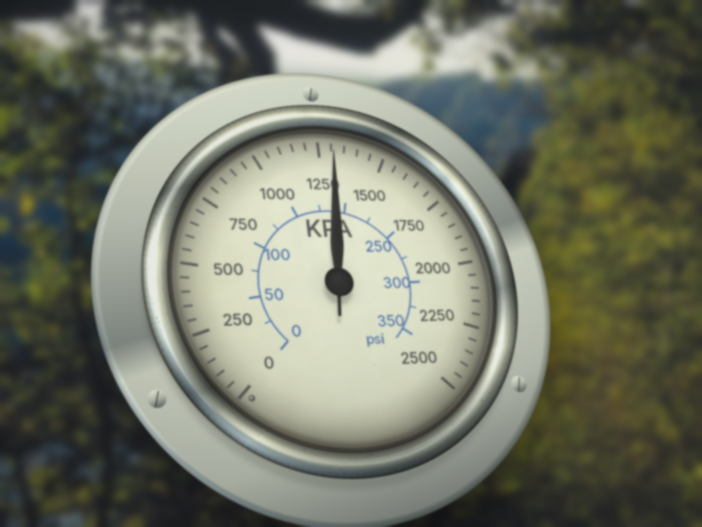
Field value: {"value": 1300, "unit": "kPa"}
